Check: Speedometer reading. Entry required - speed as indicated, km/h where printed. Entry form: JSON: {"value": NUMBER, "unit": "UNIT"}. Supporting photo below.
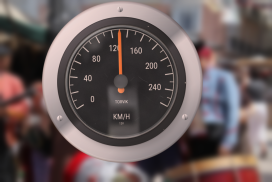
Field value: {"value": 130, "unit": "km/h"}
